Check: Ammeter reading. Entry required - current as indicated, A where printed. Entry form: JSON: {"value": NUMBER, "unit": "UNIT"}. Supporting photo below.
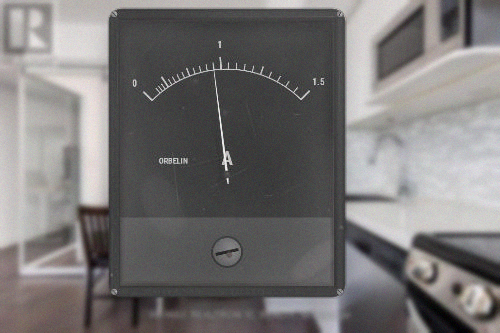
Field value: {"value": 0.95, "unit": "A"}
